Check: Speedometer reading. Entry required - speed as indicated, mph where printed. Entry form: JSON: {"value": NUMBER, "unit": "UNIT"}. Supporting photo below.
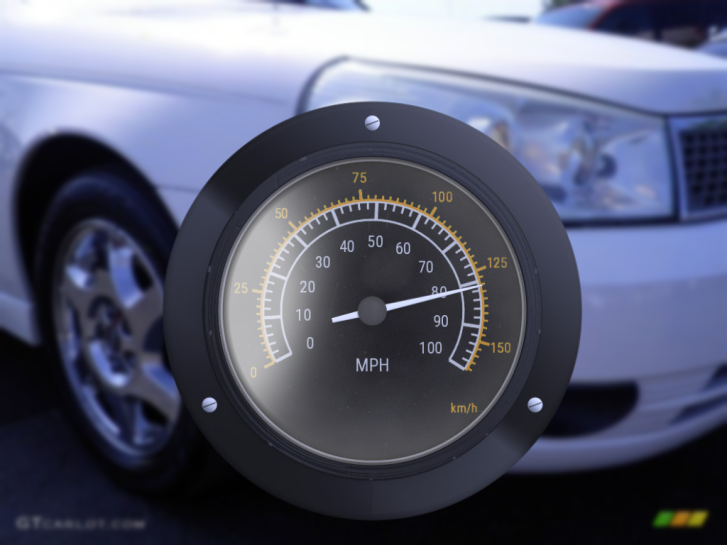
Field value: {"value": 81, "unit": "mph"}
